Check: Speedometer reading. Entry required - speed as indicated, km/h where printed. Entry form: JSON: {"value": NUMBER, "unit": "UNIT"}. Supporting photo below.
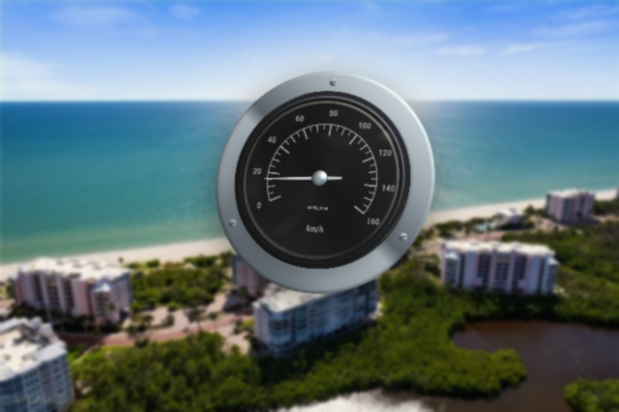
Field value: {"value": 15, "unit": "km/h"}
